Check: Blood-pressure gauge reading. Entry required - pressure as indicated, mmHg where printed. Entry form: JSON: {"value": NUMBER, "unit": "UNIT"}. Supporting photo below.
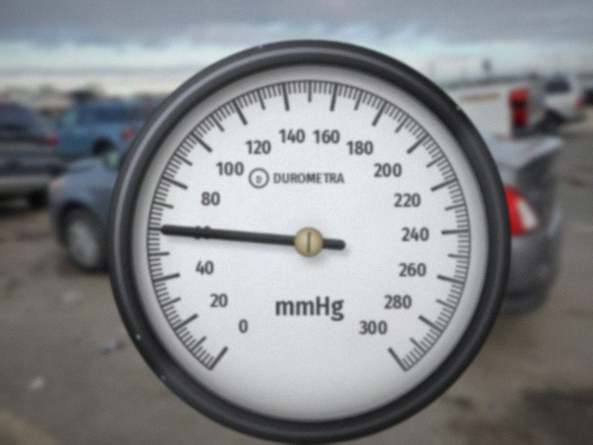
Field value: {"value": 60, "unit": "mmHg"}
